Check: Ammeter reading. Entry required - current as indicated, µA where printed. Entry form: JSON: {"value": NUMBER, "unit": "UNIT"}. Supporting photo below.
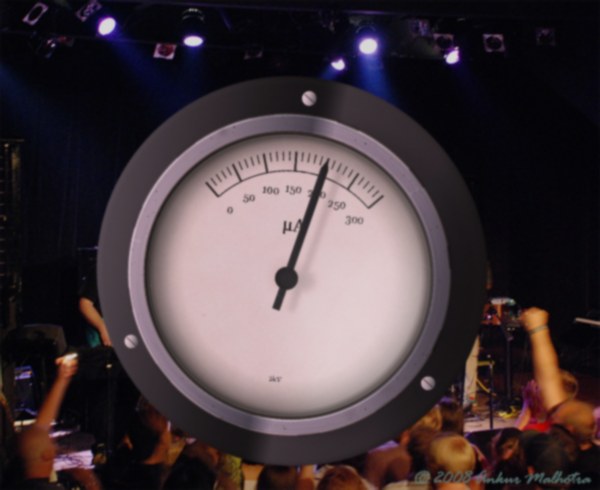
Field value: {"value": 200, "unit": "µA"}
